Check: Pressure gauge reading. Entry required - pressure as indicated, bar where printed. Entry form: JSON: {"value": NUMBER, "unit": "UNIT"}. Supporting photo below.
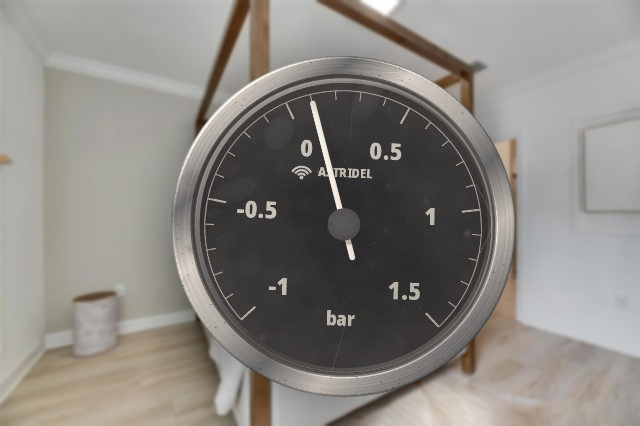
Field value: {"value": 0.1, "unit": "bar"}
